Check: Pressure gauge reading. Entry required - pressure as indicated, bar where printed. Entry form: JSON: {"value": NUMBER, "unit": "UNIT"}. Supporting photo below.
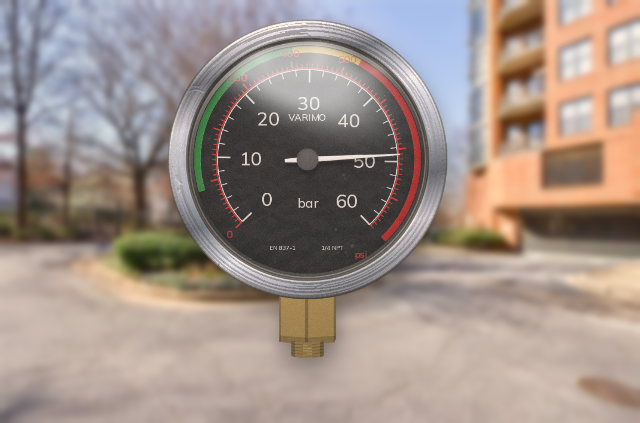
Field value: {"value": 49, "unit": "bar"}
